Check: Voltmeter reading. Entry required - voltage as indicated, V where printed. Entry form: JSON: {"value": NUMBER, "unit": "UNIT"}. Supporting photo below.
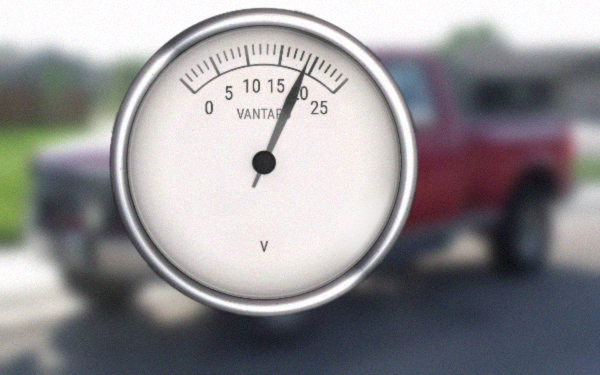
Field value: {"value": 19, "unit": "V"}
